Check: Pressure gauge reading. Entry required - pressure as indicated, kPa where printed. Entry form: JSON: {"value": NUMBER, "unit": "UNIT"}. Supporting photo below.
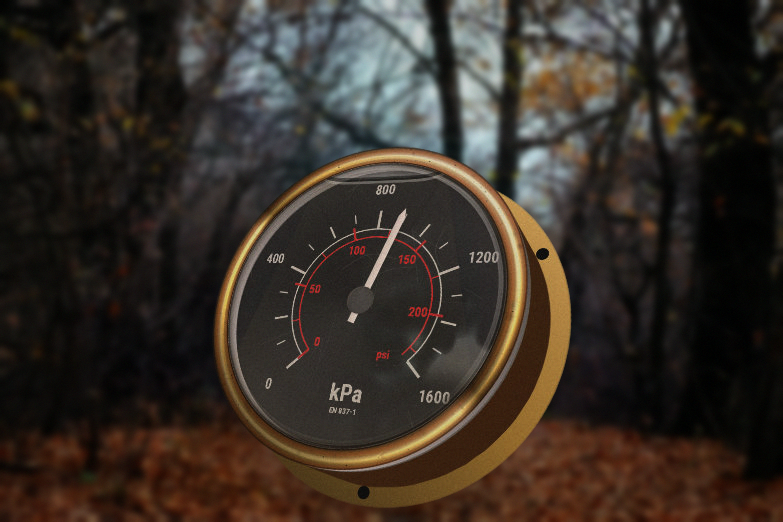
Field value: {"value": 900, "unit": "kPa"}
